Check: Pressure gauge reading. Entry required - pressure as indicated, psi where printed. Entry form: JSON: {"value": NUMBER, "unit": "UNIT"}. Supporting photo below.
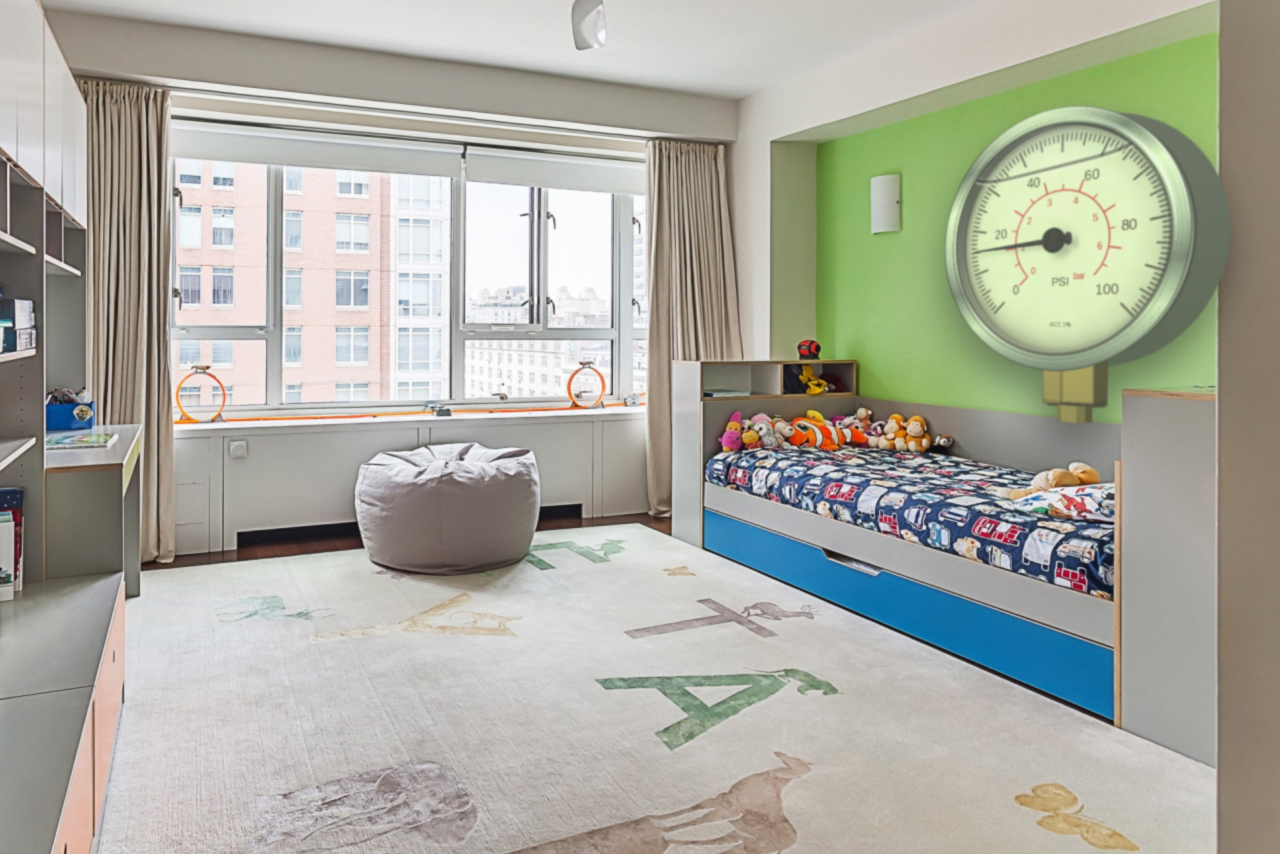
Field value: {"value": 15, "unit": "psi"}
